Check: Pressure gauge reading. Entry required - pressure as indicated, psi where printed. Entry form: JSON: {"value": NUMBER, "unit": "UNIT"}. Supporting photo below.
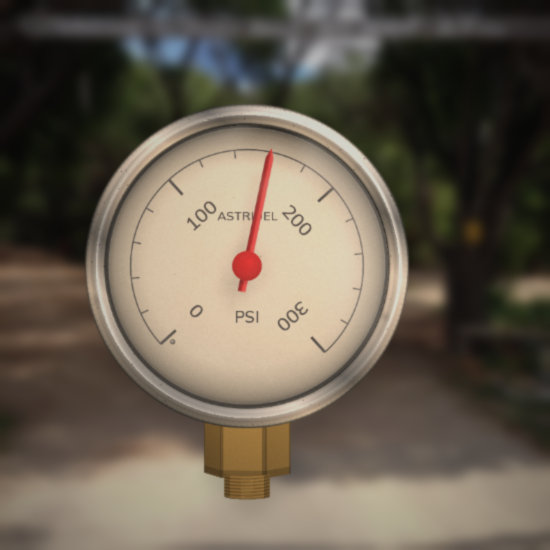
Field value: {"value": 160, "unit": "psi"}
